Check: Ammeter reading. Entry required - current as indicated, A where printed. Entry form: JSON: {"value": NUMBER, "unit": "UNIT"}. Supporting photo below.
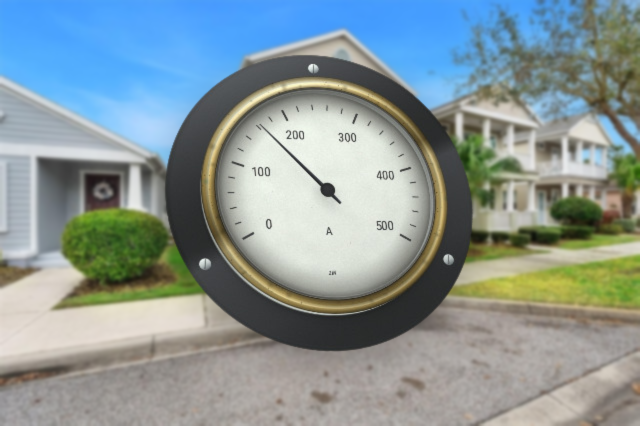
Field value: {"value": 160, "unit": "A"}
